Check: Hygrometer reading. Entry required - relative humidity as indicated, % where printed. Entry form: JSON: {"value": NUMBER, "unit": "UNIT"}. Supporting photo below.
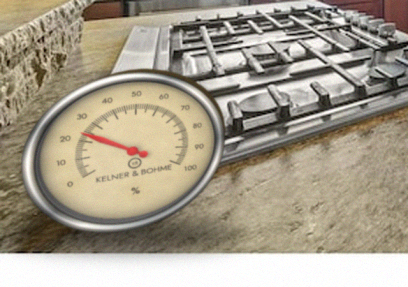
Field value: {"value": 25, "unit": "%"}
